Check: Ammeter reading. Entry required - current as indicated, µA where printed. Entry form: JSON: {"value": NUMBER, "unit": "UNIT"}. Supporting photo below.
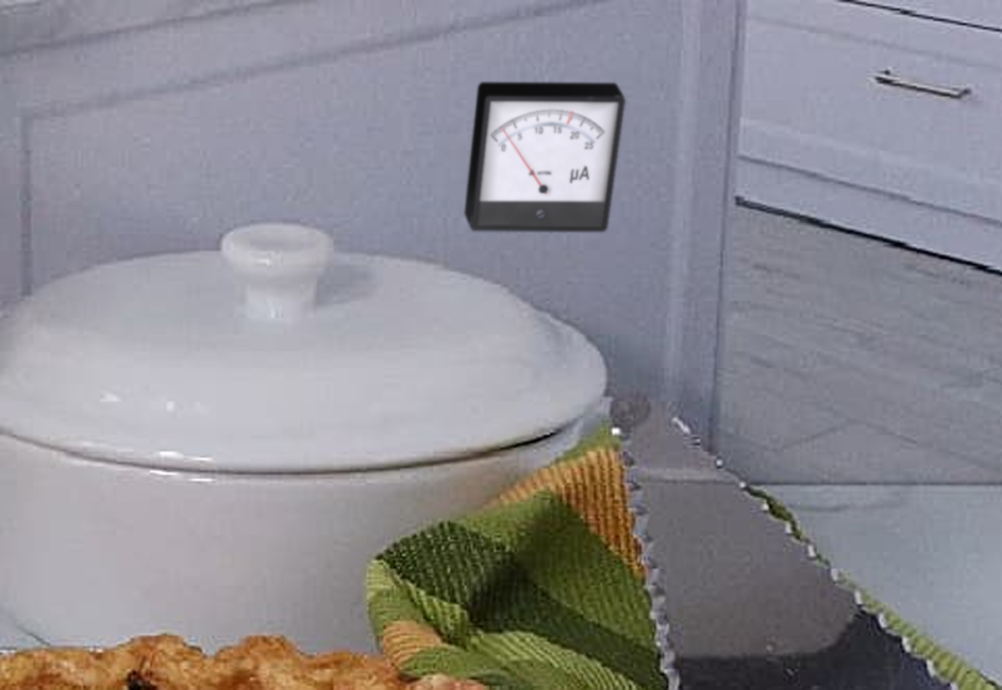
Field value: {"value": 2.5, "unit": "µA"}
